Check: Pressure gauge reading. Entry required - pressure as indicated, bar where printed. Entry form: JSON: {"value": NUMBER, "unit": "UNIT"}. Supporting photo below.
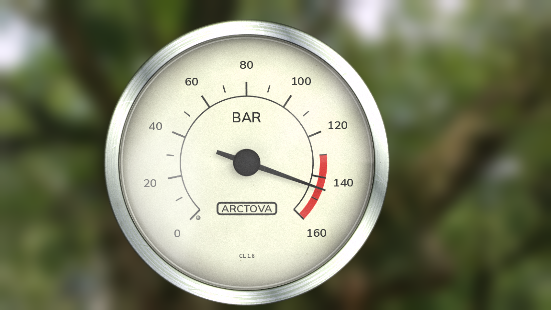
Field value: {"value": 145, "unit": "bar"}
